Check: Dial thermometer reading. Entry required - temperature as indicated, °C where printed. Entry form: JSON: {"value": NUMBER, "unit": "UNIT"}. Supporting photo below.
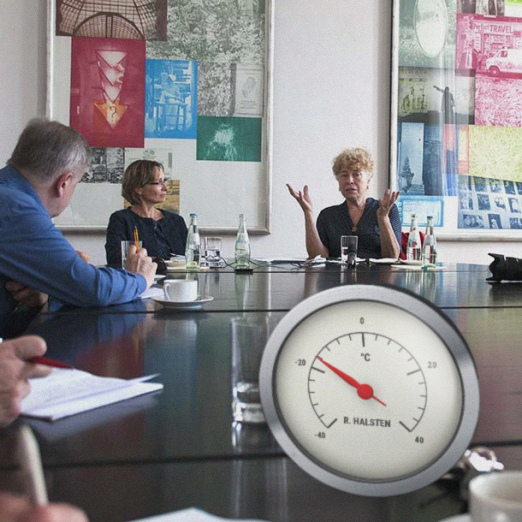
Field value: {"value": -16, "unit": "°C"}
